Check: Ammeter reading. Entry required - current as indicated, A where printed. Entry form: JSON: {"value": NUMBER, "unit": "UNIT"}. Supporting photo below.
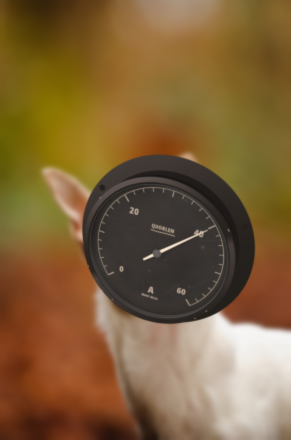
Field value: {"value": 40, "unit": "A"}
